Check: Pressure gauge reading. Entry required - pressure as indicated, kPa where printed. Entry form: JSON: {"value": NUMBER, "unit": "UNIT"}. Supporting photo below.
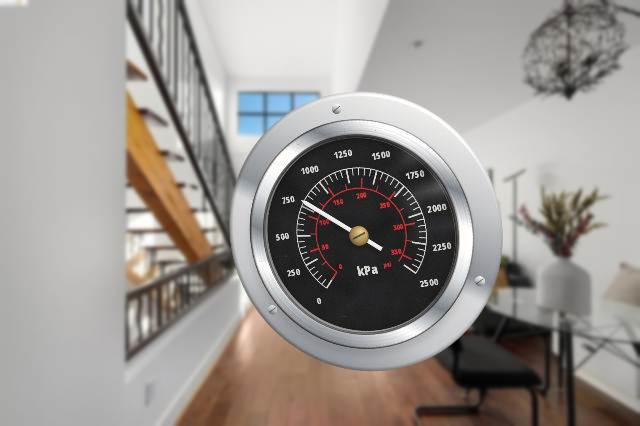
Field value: {"value": 800, "unit": "kPa"}
